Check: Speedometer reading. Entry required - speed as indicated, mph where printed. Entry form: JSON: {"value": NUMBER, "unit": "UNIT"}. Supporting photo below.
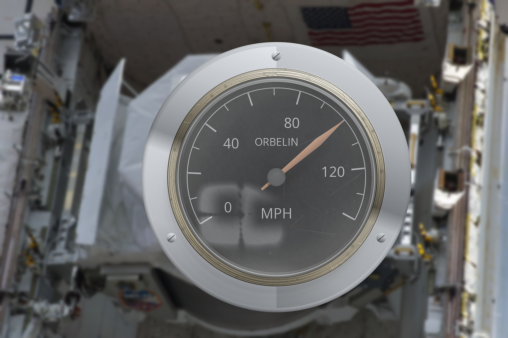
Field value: {"value": 100, "unit": "mph"}
